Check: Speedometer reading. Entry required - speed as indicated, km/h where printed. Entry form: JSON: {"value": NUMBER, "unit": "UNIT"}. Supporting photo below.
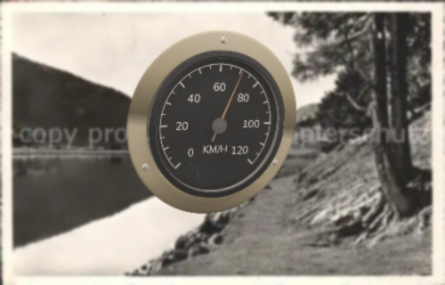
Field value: {"value": 70, "unit": "km/h"}
